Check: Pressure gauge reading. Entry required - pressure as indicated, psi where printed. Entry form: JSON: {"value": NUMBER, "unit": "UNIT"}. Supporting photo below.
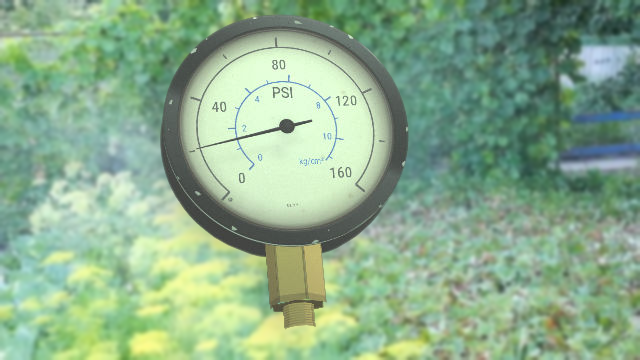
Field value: {"value": 20, "unit": "psi"}
